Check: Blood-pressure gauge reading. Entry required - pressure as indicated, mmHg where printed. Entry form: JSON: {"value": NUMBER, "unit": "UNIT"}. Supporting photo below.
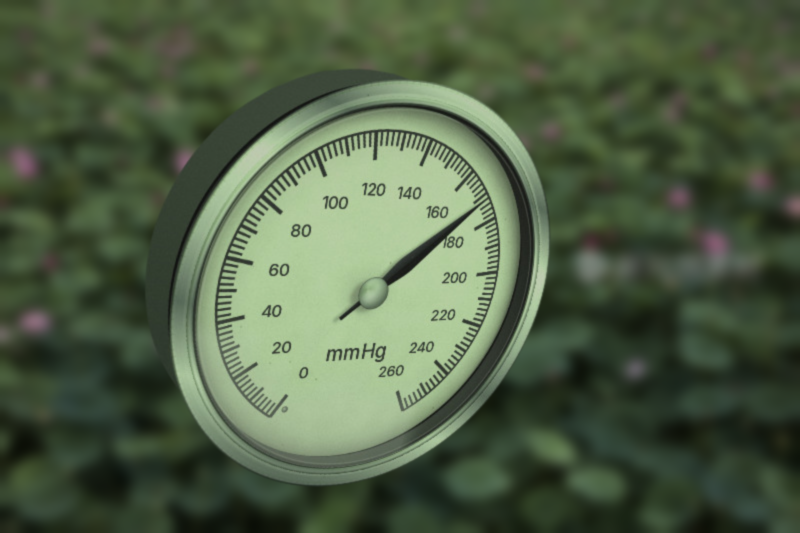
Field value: {"value": 170, "unit": "mmHg"}
